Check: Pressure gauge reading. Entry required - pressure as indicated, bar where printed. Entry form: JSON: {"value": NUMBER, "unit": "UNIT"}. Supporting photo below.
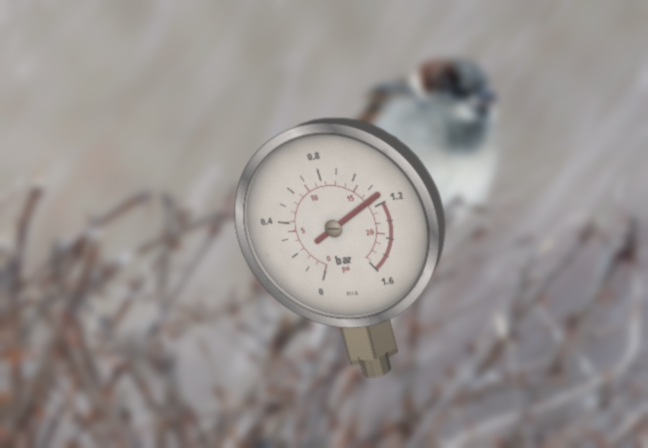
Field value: {"value": 1.15, "unit": "bar"}
